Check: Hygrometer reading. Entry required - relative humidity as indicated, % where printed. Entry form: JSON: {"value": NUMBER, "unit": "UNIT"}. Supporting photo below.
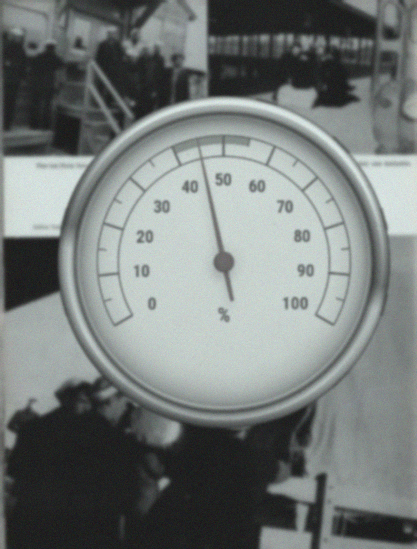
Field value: {"value": 45, "unit": "%"}
